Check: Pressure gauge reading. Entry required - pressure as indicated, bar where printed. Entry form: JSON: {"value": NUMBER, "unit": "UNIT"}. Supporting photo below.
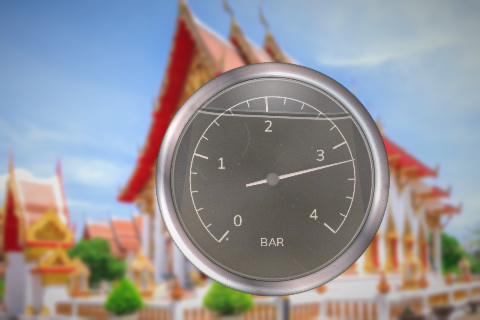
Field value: {"value": 3.2, "unit": "bar"}
